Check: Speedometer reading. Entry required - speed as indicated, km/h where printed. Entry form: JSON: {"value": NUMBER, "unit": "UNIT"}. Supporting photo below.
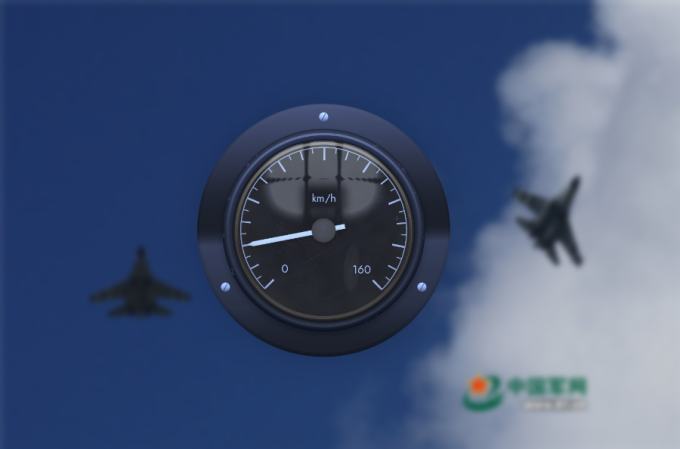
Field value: {"value": 20, "unit": "km/h"}
